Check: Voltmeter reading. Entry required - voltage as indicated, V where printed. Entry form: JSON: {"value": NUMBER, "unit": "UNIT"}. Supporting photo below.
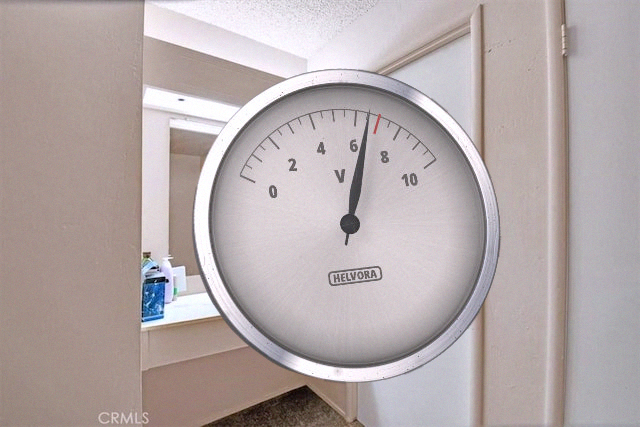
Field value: {"value": 6.5, "unit": "V"}
